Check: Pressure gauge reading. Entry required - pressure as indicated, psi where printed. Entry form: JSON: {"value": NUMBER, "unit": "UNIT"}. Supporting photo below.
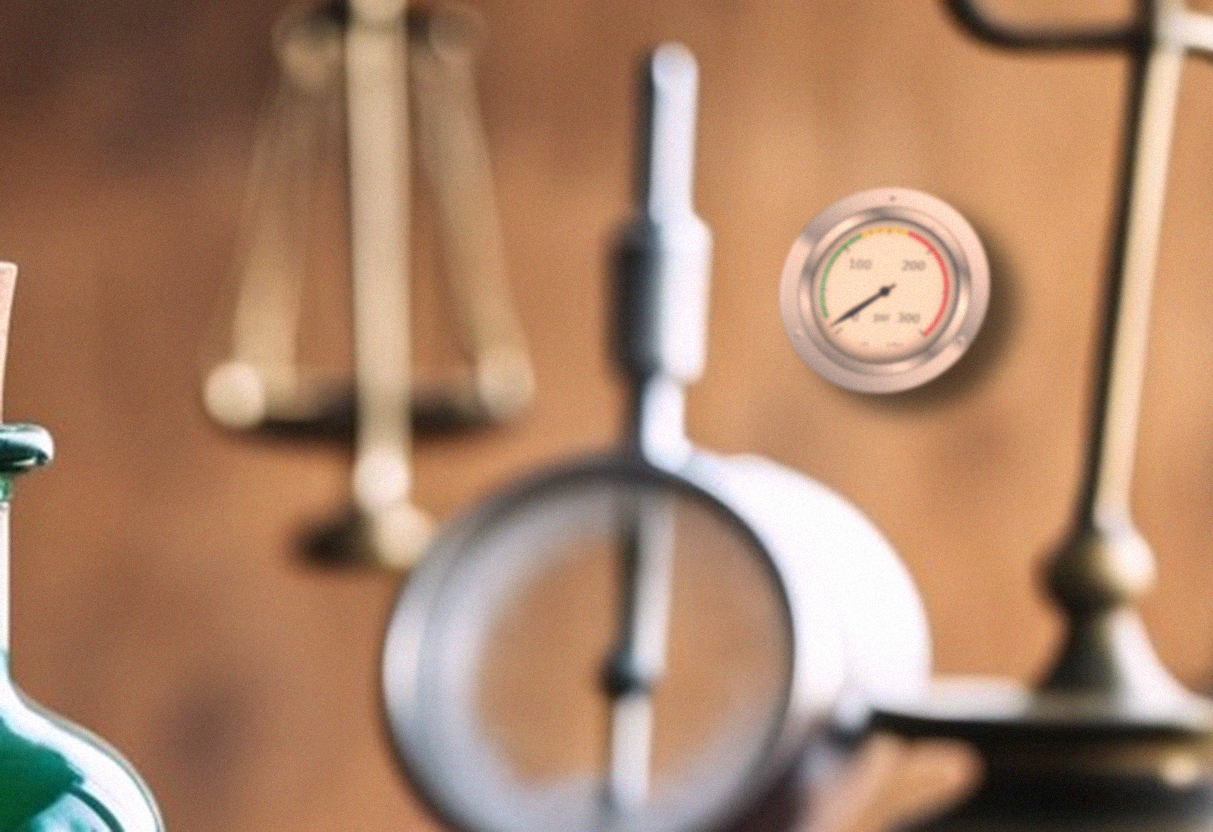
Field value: {"value": 10, "unit": "psi"}
